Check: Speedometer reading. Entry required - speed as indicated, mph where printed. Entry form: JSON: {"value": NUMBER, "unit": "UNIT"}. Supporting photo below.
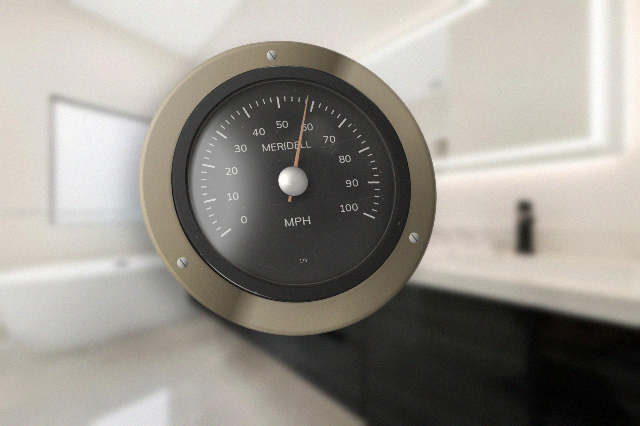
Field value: {"value": 58, "unit": "mph"}
